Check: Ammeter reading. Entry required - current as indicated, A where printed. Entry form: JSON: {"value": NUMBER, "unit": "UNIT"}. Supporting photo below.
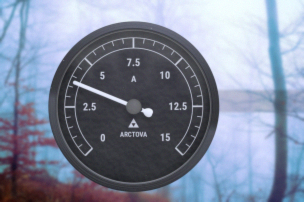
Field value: {"value": 3.75, "unit": "A"}
